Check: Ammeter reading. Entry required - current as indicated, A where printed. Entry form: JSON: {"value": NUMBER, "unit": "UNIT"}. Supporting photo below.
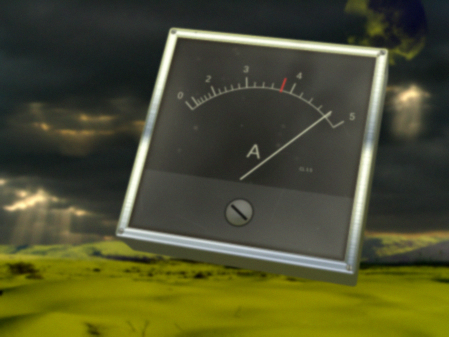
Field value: {"value": 4.8, "unit": "A"}
